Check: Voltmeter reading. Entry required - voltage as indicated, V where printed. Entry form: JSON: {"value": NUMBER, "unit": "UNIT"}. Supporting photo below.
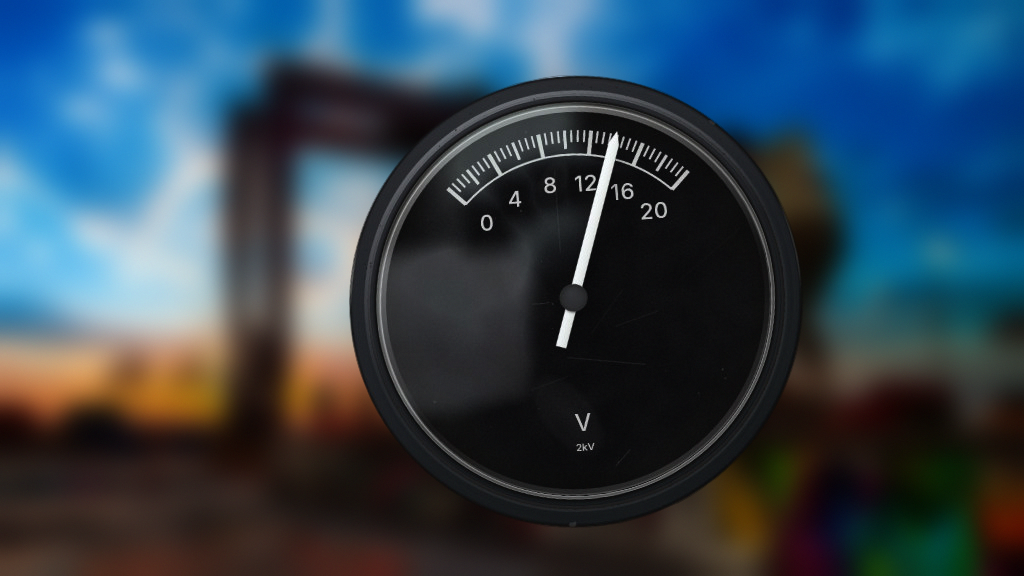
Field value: {"value": 14, "unit": "V"}
